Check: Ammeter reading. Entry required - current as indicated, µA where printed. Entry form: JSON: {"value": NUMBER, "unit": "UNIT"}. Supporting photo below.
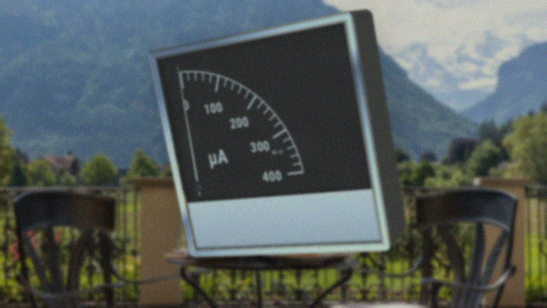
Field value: {"value": 0, "unit": "µA"}
